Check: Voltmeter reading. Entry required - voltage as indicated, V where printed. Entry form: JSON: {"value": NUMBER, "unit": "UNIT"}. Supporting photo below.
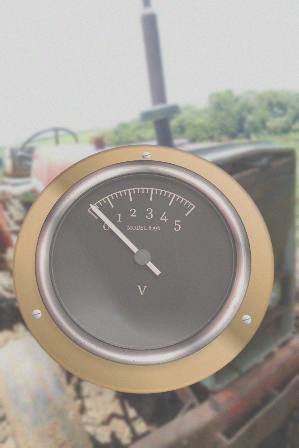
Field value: {"value": 0.2, "unit": "V"}
